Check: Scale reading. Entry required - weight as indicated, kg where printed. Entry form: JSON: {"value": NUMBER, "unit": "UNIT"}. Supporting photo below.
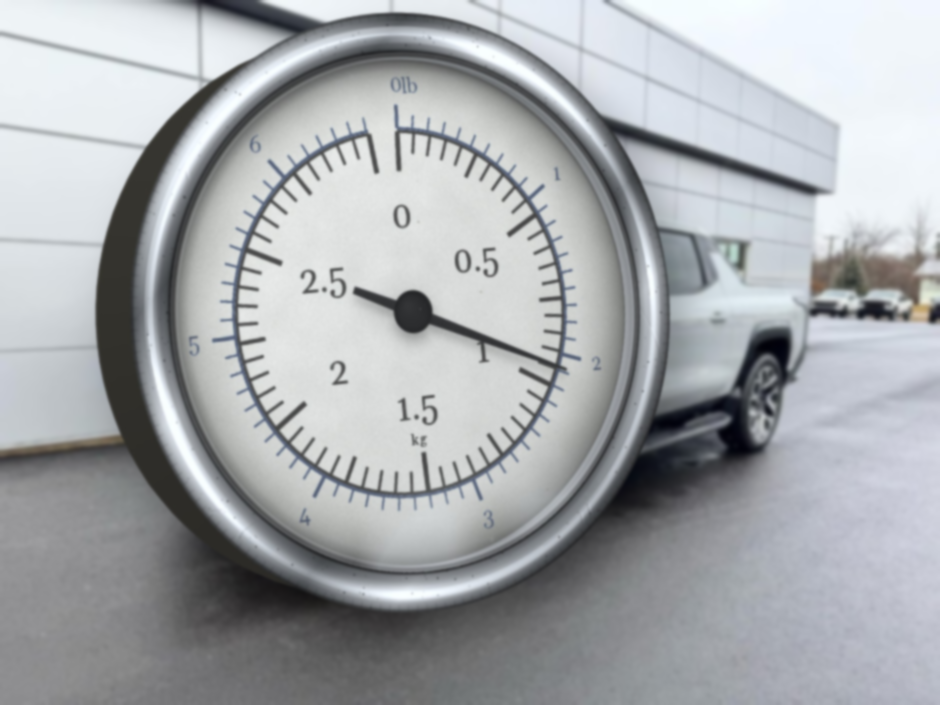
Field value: {"value": 0.95, "unit": "kg"}
